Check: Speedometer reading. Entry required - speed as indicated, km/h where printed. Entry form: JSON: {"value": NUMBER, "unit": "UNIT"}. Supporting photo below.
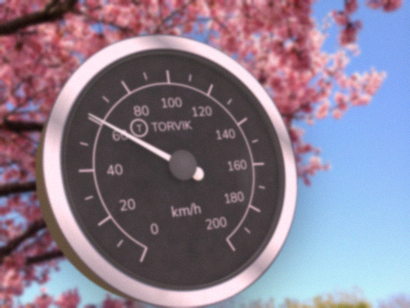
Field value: {"value": 60, "unit": "km/h"}
